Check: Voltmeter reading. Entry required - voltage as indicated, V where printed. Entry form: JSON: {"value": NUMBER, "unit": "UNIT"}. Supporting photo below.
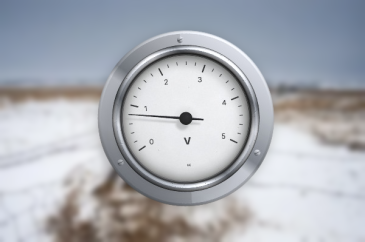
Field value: {"value": 0.8, "unit": "V"}
